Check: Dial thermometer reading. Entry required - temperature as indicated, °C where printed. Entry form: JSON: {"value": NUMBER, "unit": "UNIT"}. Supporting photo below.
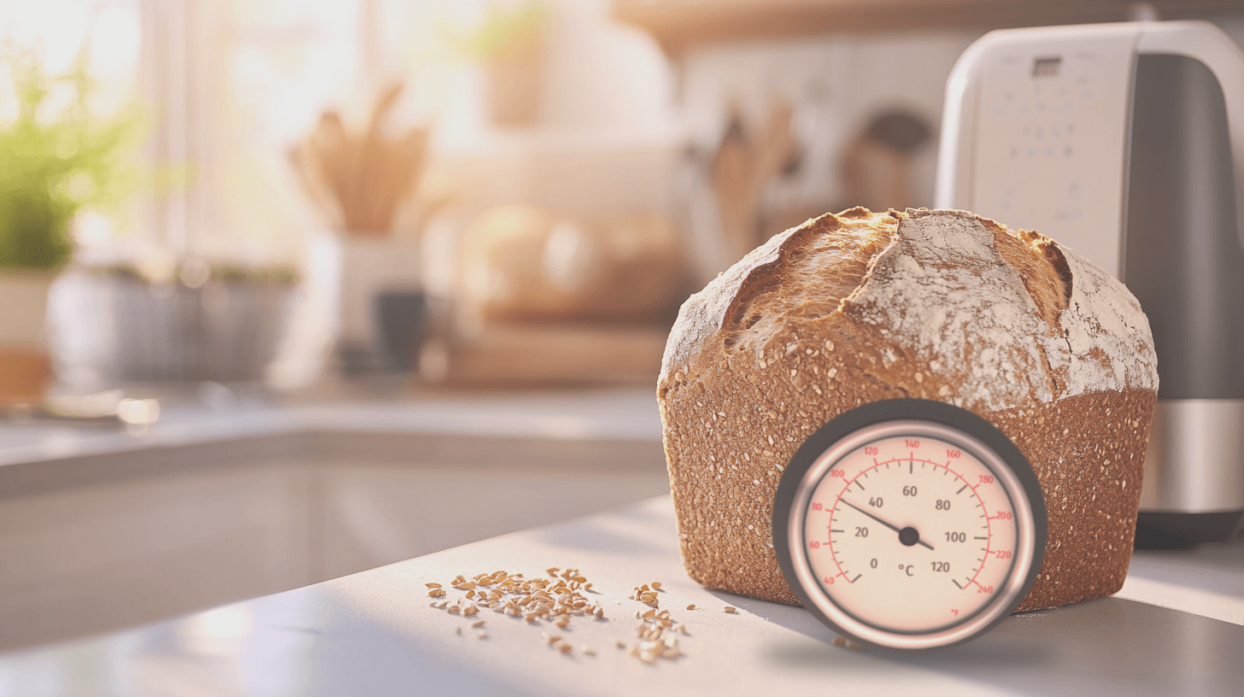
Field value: {"value": 32, "unit": "°C"}
